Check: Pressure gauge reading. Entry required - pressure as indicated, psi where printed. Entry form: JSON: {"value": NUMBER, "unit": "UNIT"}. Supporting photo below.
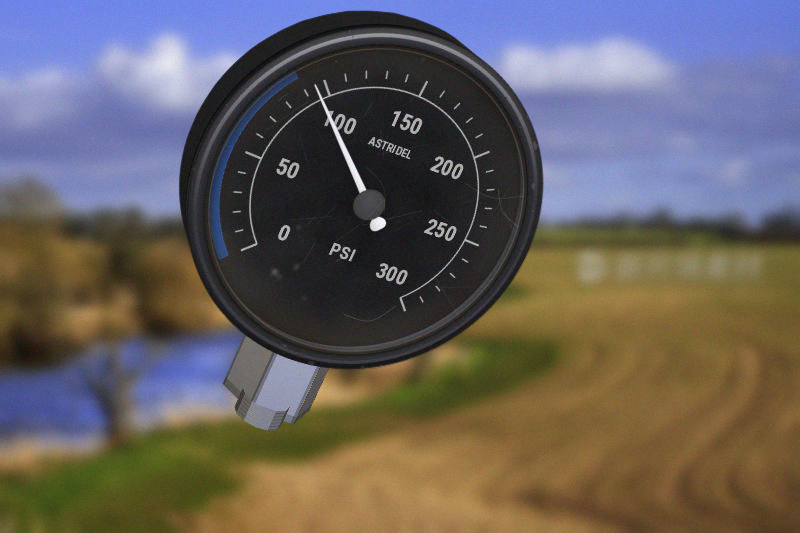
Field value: {"value": 95, "unit": "psi"}
